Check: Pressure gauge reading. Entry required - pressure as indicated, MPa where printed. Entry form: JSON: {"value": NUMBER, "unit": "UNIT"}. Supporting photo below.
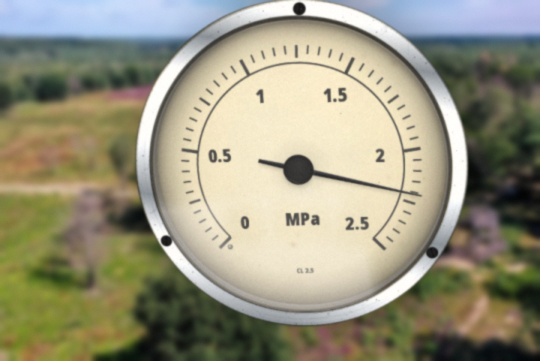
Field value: {"value": 2.2, "unit": "MPa"}
